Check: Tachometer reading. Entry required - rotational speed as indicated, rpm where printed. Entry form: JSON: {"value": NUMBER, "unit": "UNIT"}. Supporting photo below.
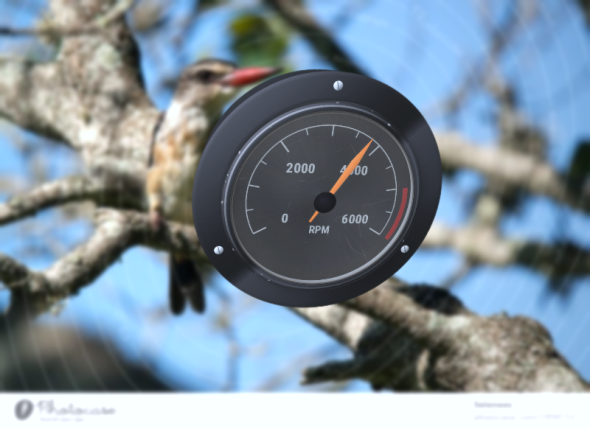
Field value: {"value": 3750, "unit": "rpm"}
